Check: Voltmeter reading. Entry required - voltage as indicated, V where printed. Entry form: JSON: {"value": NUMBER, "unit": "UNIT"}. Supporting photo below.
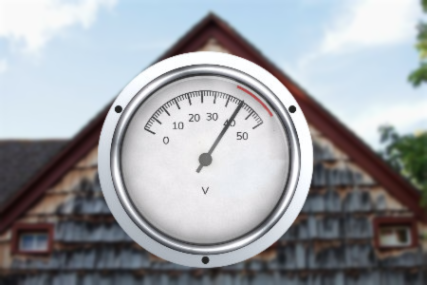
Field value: {"value": 40, "unit": "V"}
